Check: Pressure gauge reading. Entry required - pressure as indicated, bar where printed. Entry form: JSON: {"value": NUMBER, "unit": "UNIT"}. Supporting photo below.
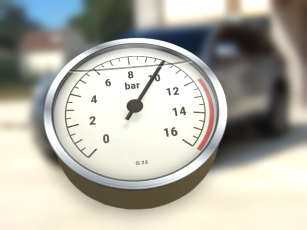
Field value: {"value": 10, "unit": "bar"}
